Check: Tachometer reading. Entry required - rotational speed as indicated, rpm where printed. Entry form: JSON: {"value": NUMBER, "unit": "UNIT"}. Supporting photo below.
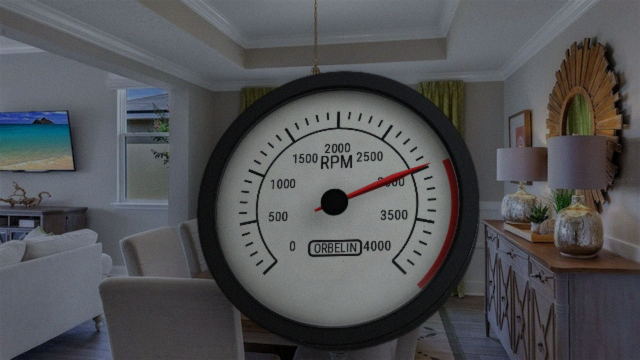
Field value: {"value": 3000, "unit": "rpm"}
